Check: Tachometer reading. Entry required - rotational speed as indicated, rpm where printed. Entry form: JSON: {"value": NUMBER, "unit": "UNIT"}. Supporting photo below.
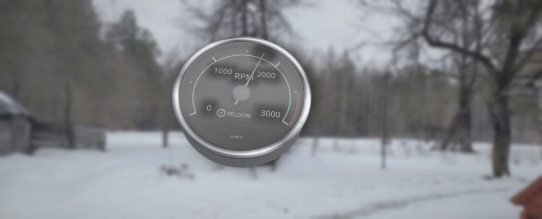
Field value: {"value": 1750, "unit": "rpm"}
